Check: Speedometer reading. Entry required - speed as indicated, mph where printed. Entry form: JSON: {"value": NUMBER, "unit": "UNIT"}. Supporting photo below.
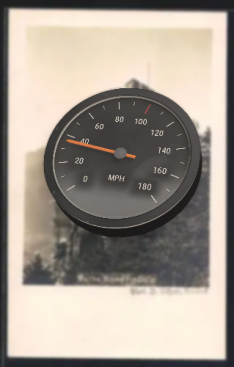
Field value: {"value": 35, "unit": "mph"}
